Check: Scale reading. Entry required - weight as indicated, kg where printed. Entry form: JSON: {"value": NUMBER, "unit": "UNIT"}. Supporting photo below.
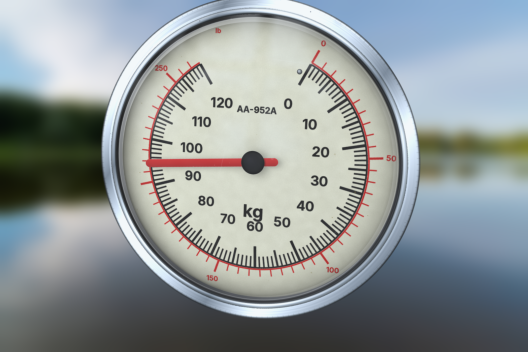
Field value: {"value": 95, "unit": "kg"}
